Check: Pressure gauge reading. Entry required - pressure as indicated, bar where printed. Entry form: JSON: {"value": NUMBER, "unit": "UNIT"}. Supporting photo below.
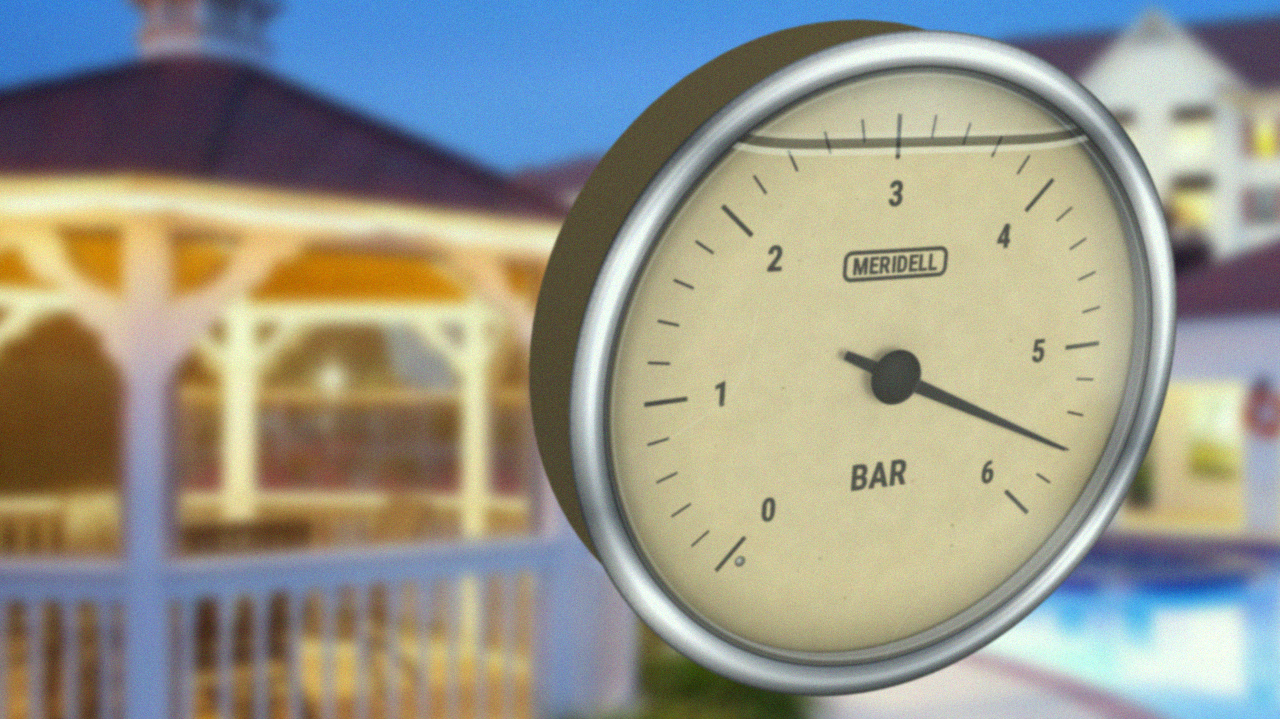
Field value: {"value": 5.6, "unit": "bar"}
